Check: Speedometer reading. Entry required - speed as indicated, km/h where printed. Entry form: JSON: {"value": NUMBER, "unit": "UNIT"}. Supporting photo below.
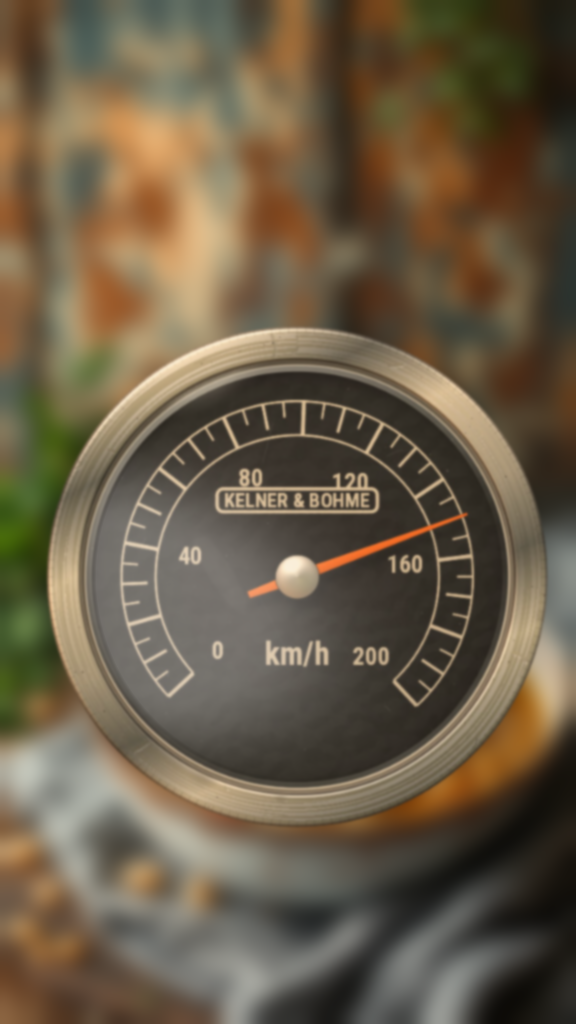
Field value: {"value": 150, "unit": "km/h"}
